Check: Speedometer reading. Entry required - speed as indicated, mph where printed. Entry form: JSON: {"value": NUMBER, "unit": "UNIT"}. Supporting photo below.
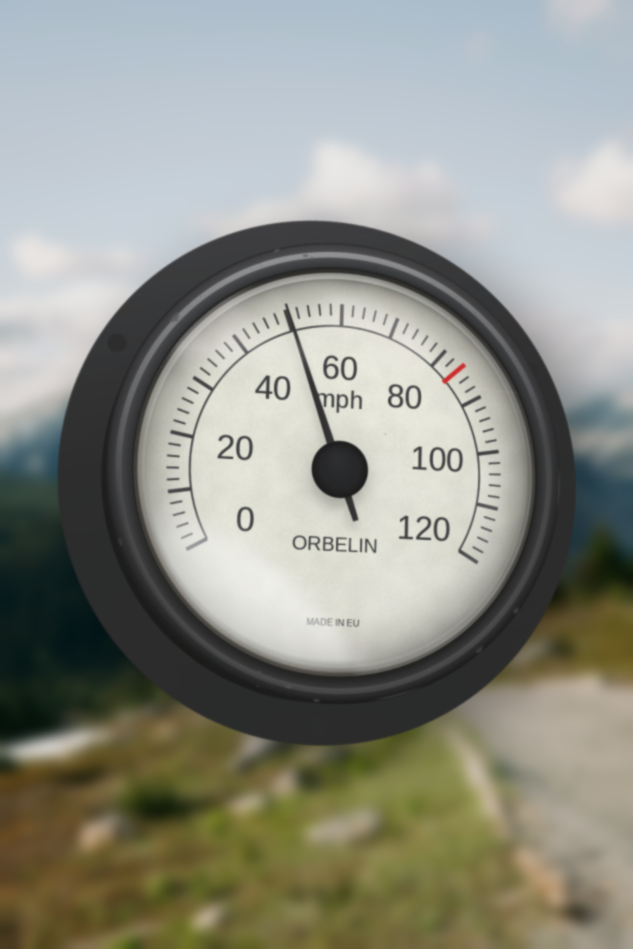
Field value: {"value": 50, "unit": "mph"}
